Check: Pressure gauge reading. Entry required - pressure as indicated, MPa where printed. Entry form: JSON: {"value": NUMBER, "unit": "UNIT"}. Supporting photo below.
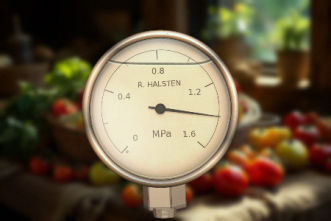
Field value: {"value": 1.4, "unit": "MPa"}
